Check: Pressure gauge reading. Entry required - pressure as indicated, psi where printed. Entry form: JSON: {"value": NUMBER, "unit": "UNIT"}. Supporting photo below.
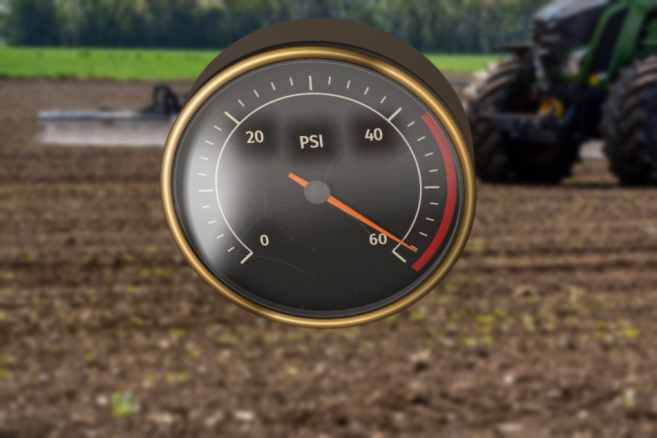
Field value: {"value": 58, "unit": "psi"}
